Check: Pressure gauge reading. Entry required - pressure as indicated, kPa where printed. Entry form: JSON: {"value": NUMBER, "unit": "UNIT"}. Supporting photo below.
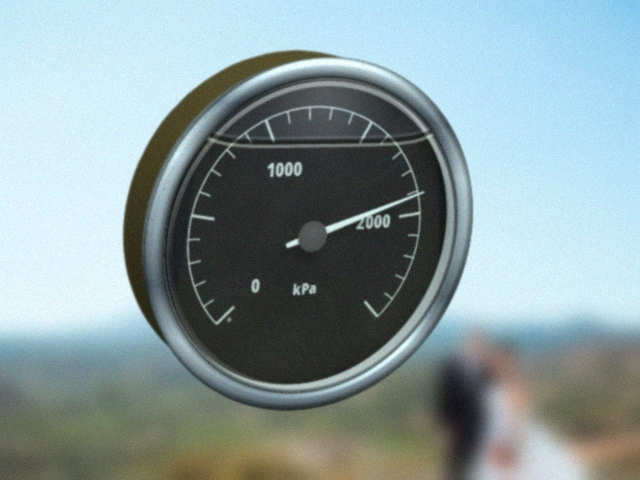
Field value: {"value": 1900, "unit": "kPa"}
